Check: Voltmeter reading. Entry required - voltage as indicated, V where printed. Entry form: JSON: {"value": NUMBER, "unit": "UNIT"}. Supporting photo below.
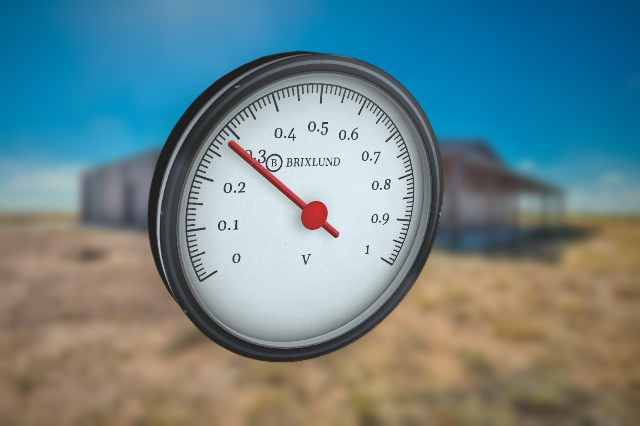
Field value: {"value": 0.28, "unit": "V"}
